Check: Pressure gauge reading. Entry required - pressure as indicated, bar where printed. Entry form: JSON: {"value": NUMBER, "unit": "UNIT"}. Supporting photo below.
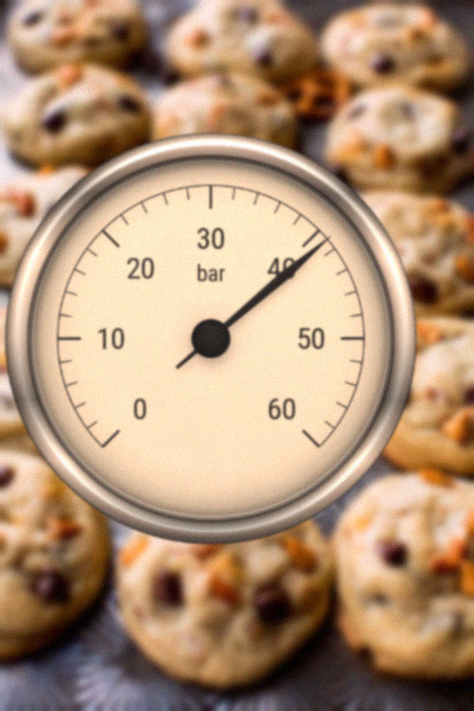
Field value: {"value": 41, "unit": "bar"}
